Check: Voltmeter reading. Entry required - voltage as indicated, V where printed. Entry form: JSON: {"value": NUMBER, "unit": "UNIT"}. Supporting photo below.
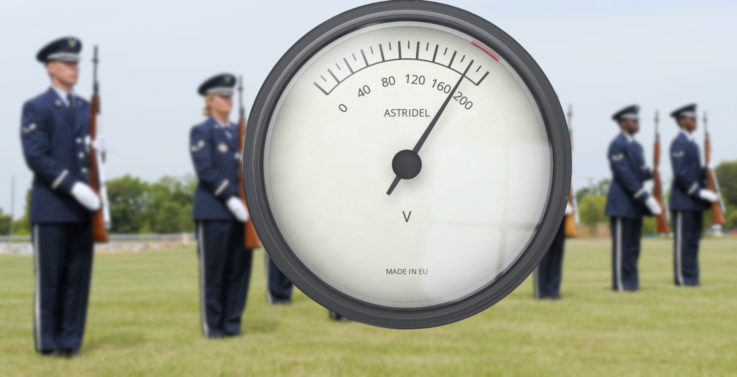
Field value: {"value": 180, "unit": "V"}
